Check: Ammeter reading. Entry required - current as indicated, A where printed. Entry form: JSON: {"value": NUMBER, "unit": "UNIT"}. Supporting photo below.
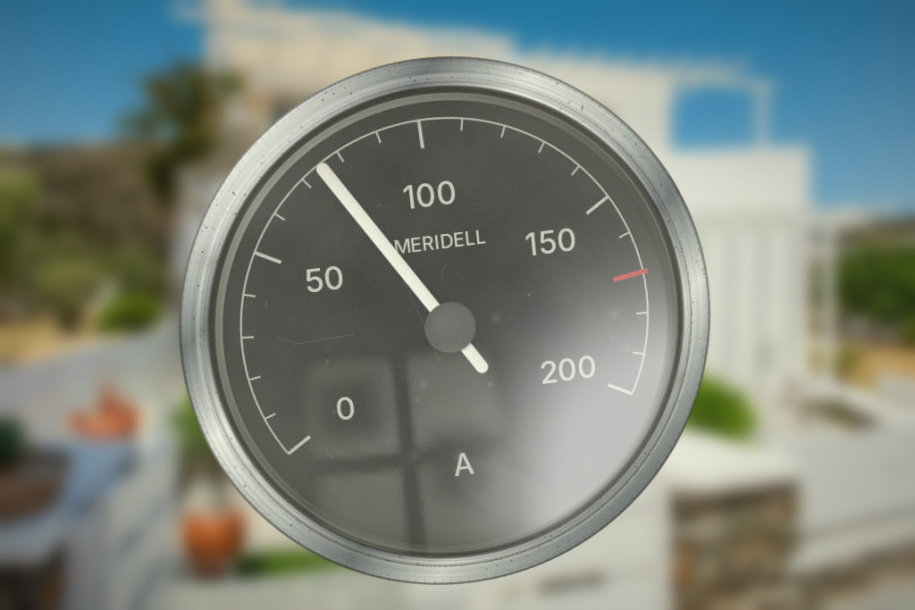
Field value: {"value": 75, "unit": "A"}
